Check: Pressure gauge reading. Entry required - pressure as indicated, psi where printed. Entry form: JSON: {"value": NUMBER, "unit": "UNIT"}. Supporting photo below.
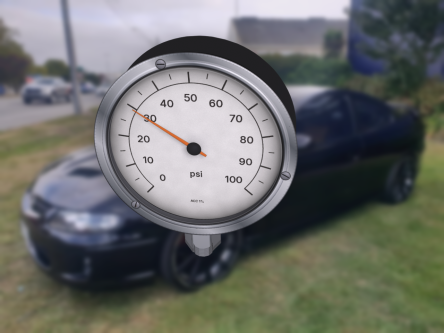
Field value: {"value": 30, "unit": "psi"}
